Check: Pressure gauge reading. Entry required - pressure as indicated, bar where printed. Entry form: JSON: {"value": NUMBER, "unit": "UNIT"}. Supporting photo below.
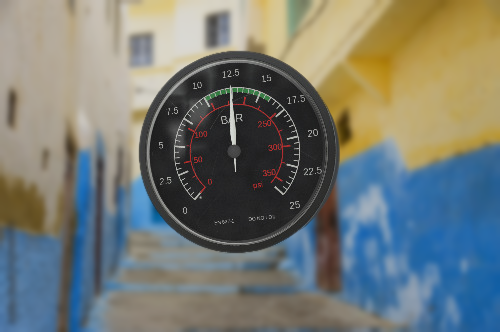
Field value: {"value": 12.5, "unit": "bar"}
